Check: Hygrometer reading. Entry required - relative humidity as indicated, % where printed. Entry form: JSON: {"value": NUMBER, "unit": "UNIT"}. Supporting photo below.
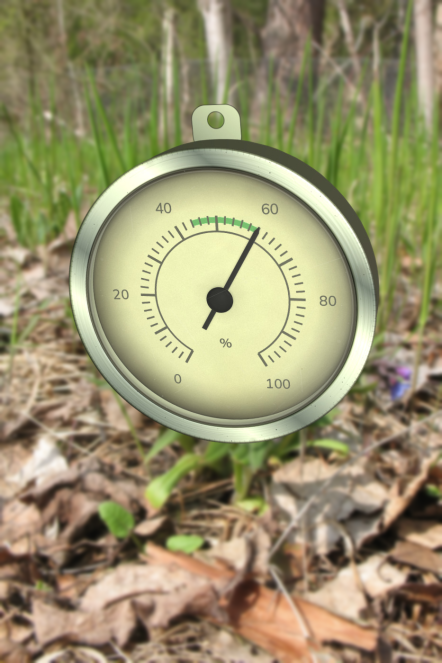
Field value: {"value": 60, "unit": "%"}
